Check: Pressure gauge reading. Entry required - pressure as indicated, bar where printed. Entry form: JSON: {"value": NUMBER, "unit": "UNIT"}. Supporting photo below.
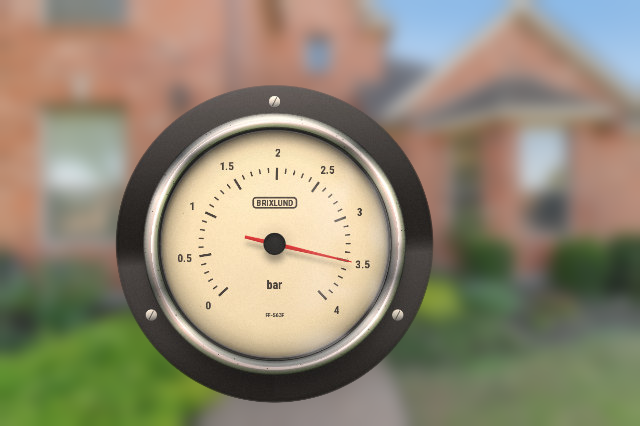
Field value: {"value": 3.5, "unit": "bar"}
